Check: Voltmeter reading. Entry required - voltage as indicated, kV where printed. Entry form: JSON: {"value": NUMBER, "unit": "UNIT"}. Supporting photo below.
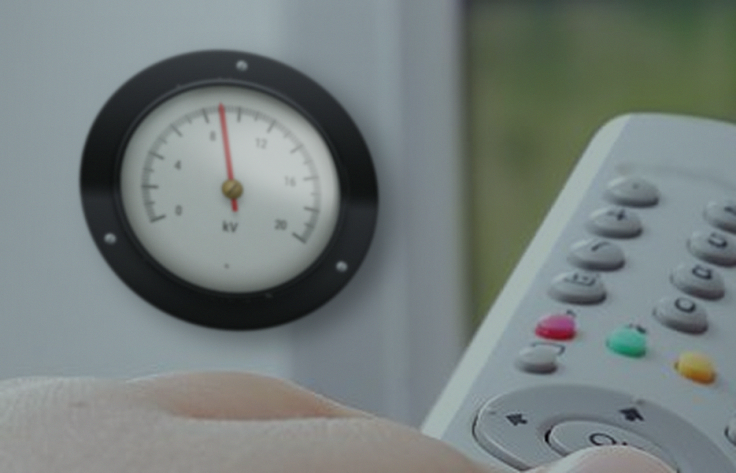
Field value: {"value": 9, "unit": "kV"}
